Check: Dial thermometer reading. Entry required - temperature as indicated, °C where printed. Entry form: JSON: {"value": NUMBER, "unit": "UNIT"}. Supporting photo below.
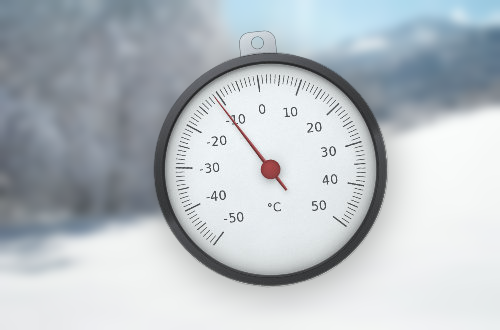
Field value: {"value": -11, "unit": "°C"}
